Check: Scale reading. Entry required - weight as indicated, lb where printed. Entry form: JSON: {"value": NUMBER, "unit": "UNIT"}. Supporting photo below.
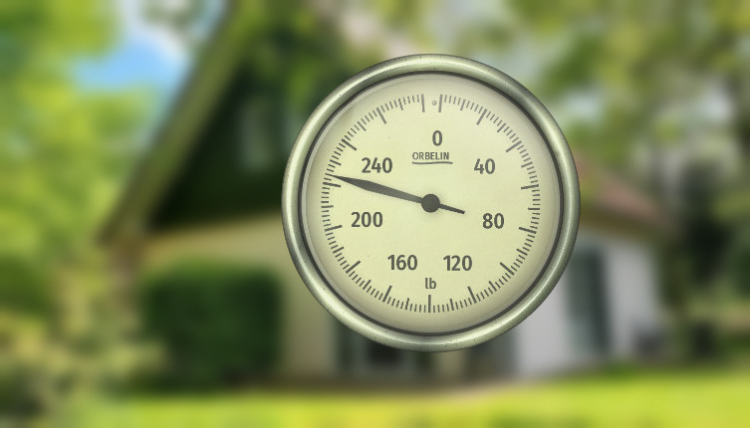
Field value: {"value": 224, "unit": "lb"}
